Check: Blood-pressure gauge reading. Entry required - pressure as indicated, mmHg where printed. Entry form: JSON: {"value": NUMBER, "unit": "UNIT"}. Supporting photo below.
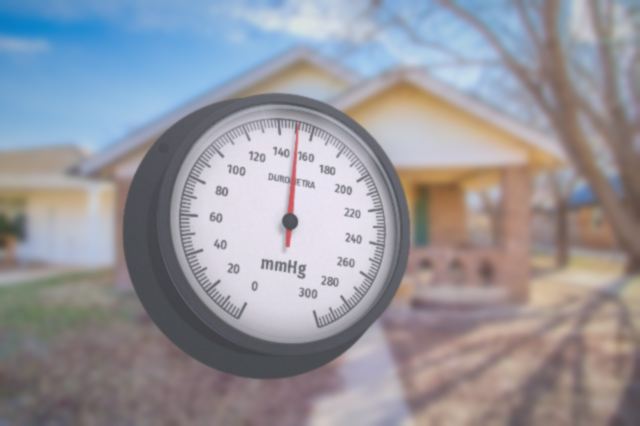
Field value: {"value": 150, "unit": "mmHg"}
